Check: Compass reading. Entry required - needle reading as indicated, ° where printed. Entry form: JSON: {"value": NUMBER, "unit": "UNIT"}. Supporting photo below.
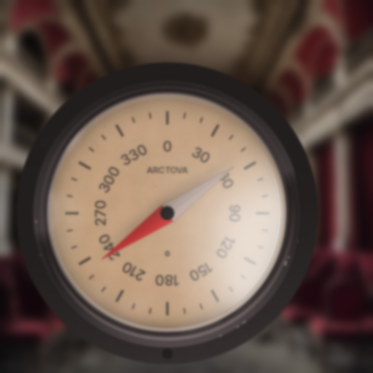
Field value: {"value": 235, "unit": "°"}
